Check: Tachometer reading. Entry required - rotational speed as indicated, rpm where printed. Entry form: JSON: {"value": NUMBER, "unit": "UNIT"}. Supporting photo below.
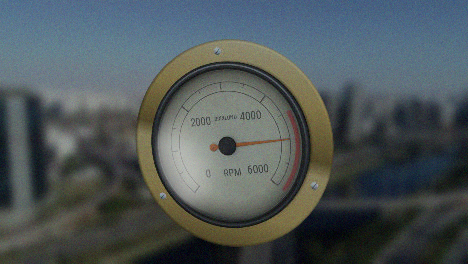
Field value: {"value": 5000, "unit": "rpm"}
